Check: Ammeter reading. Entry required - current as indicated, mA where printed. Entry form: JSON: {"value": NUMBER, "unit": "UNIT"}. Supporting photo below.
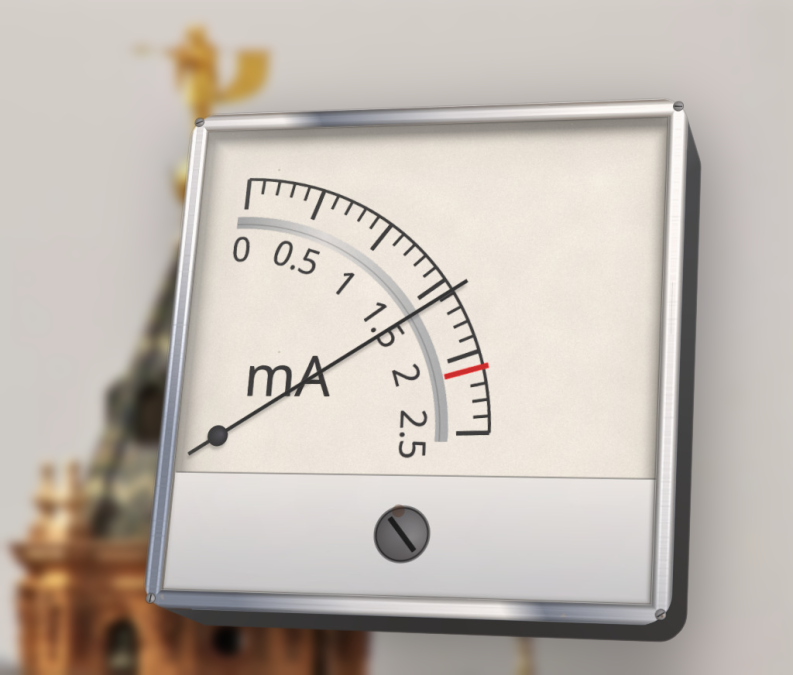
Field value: {"value": 1.6, "unit": "mA"}
